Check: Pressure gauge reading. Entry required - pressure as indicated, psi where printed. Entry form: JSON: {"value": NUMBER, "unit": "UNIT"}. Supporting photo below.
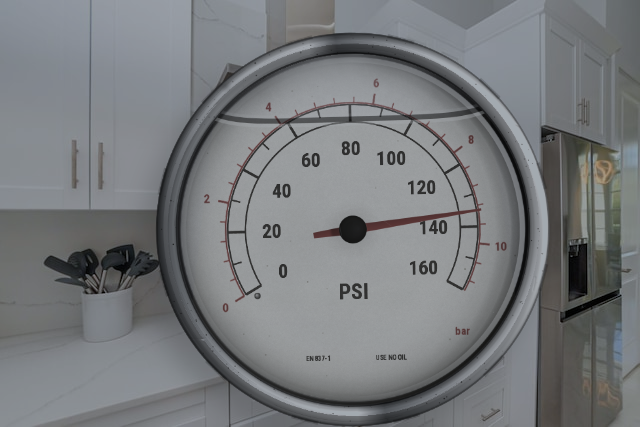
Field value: {"value": 135, "unit": "psi"}
